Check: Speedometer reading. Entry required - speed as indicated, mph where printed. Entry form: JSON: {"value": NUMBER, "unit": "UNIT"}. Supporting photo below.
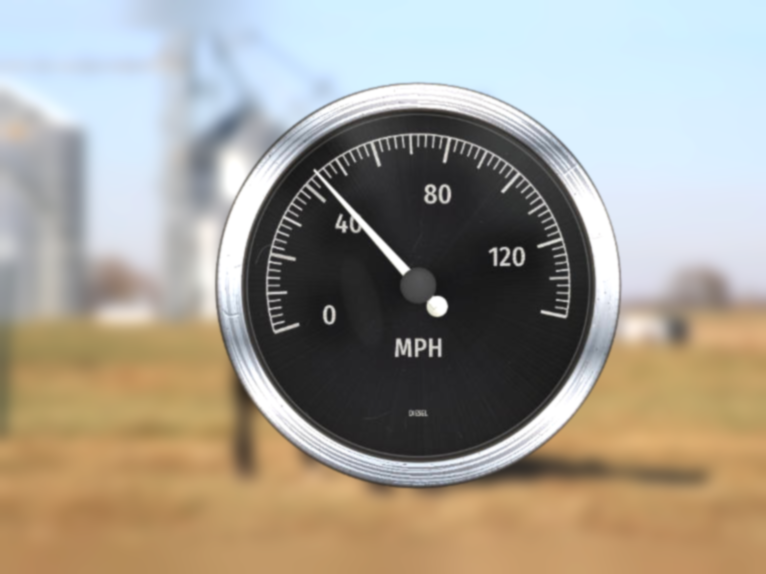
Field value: {"value": 44, "unit": "mph"}
